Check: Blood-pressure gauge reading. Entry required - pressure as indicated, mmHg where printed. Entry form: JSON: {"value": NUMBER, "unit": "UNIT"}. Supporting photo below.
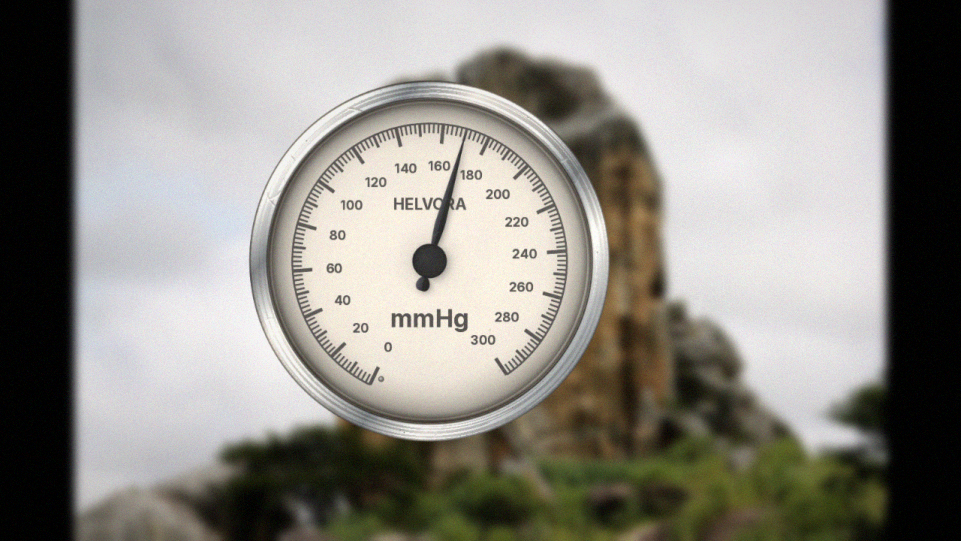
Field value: {"value": 170, "unit": "mmHg"}
